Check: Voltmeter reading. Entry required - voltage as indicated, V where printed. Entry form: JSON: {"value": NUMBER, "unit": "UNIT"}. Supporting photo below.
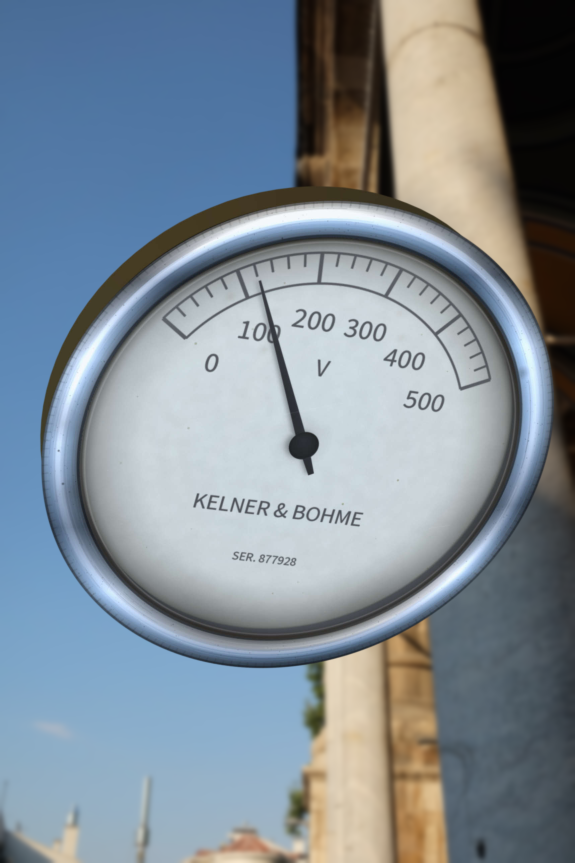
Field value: {"value": 120, "unit": "V"}
